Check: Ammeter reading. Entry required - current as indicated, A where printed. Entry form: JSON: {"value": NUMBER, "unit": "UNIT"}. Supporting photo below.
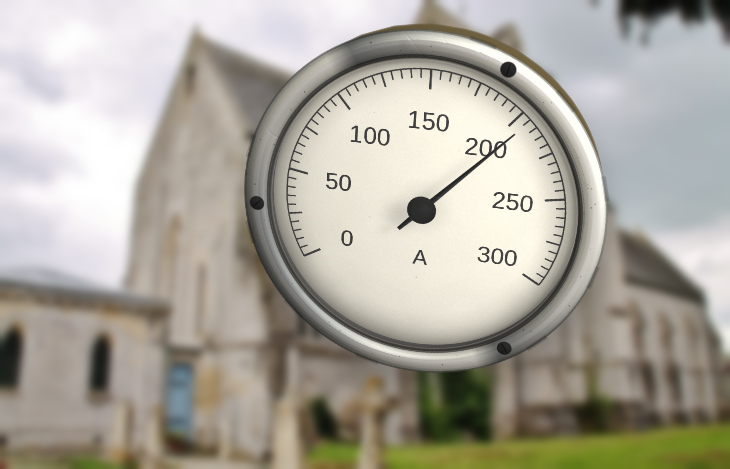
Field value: {"value": 205, "unit": "A"}
